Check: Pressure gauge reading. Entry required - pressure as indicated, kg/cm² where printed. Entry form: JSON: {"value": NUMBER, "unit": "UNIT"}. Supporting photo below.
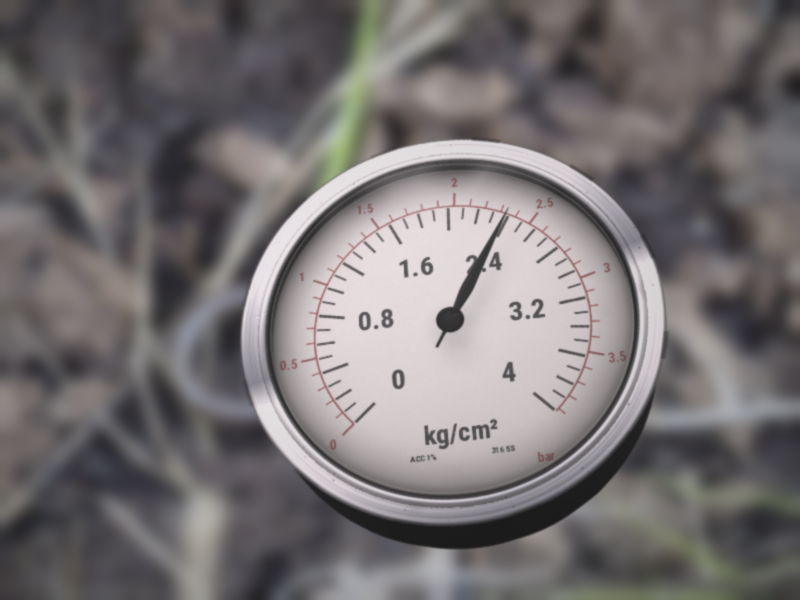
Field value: {"value": 2.4, "unit": "kg/cm²"}
